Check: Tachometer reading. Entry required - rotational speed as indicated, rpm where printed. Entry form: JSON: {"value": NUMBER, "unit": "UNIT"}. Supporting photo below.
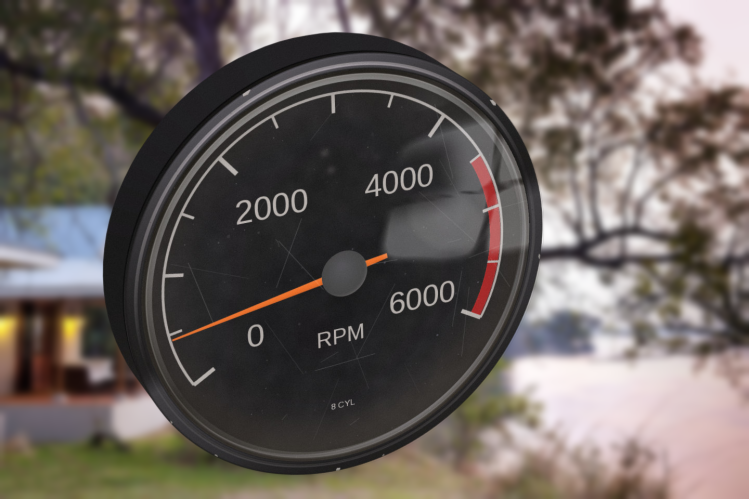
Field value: {"value": 500, "unit": "rpm"}
